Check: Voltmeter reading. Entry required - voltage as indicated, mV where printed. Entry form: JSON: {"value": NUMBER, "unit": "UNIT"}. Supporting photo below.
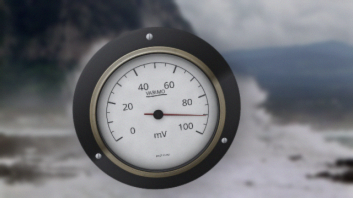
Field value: {"value": 90, "unit": "mV"}
